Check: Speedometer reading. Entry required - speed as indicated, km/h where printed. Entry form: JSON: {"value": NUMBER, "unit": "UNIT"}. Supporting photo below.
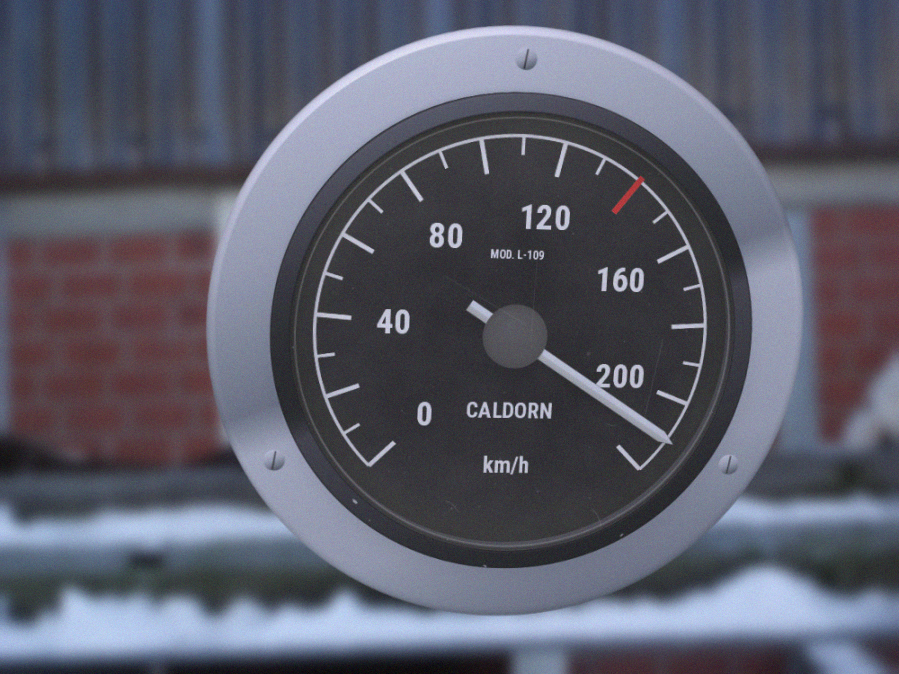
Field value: {"value": 210, "unit": "km/h"}
